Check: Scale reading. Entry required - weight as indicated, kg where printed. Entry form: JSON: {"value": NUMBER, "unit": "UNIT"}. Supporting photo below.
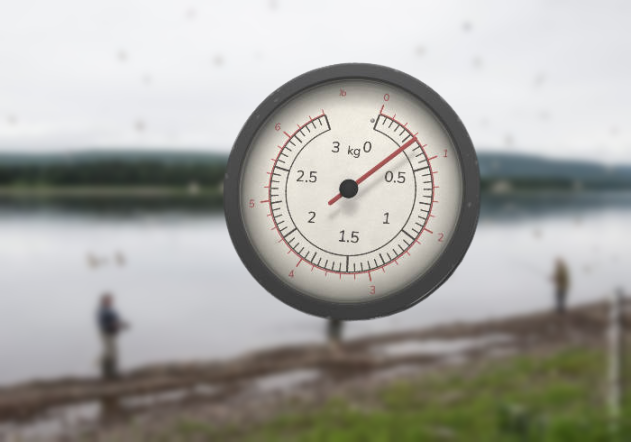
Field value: {"value": 0.3, "unit": "kg"}
